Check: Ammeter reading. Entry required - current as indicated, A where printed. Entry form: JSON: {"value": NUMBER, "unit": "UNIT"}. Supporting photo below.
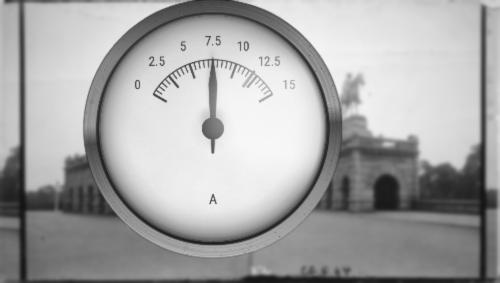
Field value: {"value": 7.5, "unit": "A"}
